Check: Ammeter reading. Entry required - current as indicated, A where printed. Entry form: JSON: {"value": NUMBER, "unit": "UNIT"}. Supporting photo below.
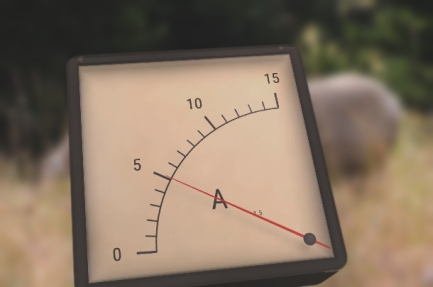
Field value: {"value": 5, "unit": "A"}
